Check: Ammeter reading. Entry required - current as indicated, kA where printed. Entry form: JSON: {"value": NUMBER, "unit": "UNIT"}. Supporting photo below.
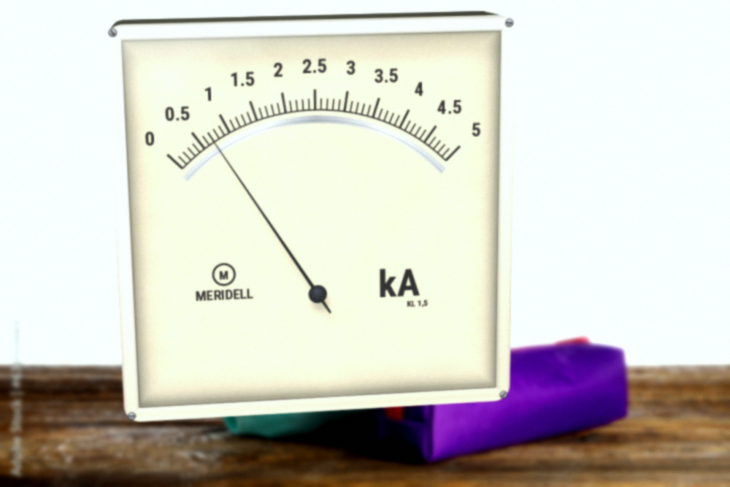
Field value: {"value": 0.7, "unit": "kA"}
